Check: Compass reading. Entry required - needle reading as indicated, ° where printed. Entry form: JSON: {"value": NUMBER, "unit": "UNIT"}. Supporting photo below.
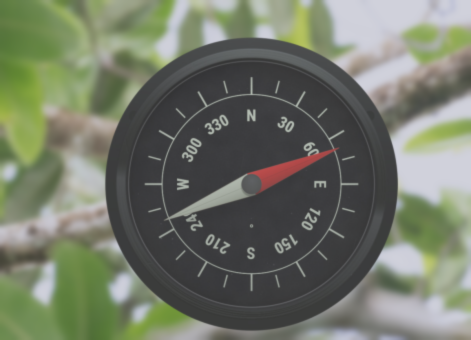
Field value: {"value": 67.5, "unit": "°"}
